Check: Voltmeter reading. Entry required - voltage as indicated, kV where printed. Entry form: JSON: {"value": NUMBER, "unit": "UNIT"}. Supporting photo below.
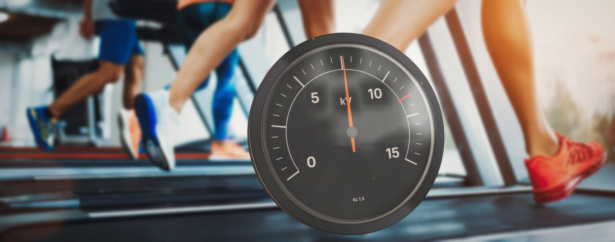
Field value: {"value": 7.5, "unit": "kV"}
